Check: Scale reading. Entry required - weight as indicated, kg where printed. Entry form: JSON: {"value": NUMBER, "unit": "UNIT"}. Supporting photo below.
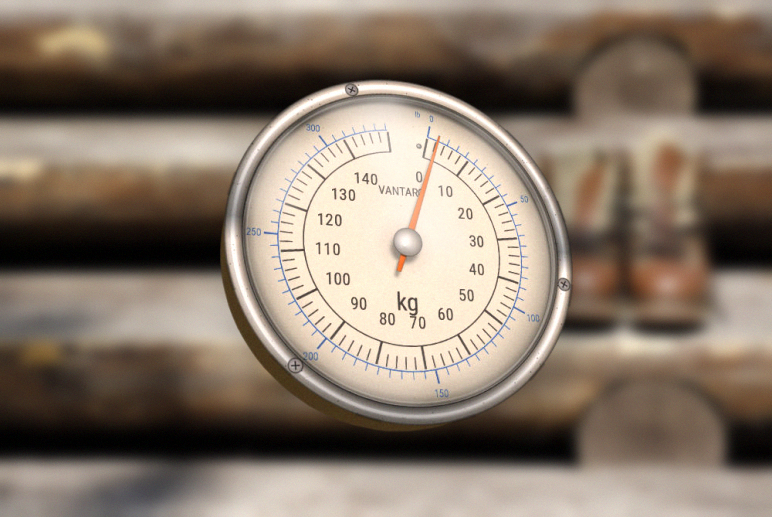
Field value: {"value": 2, "unit": "kg"}
